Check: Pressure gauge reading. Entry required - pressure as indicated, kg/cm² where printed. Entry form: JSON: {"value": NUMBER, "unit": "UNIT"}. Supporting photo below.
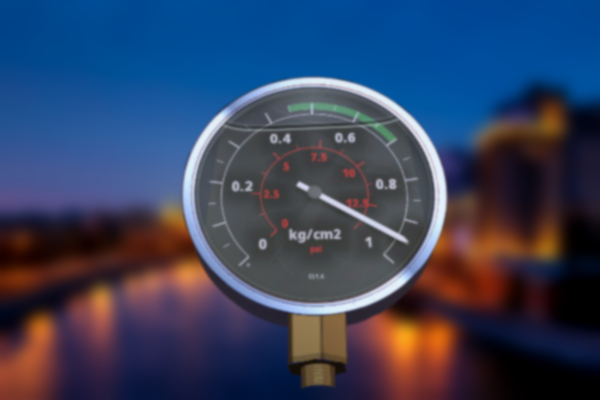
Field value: {"value": 0.95, "unit": "kg/cm²"}
